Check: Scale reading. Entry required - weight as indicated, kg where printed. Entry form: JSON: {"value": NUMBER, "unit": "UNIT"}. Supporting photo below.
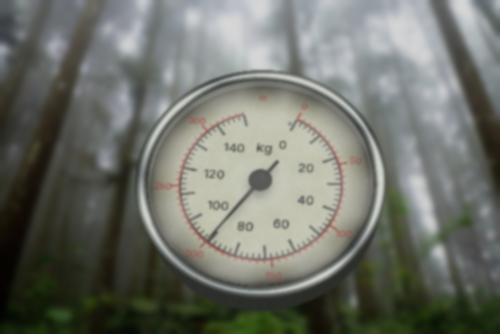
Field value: {"value": 90, "unit": "kg"}
